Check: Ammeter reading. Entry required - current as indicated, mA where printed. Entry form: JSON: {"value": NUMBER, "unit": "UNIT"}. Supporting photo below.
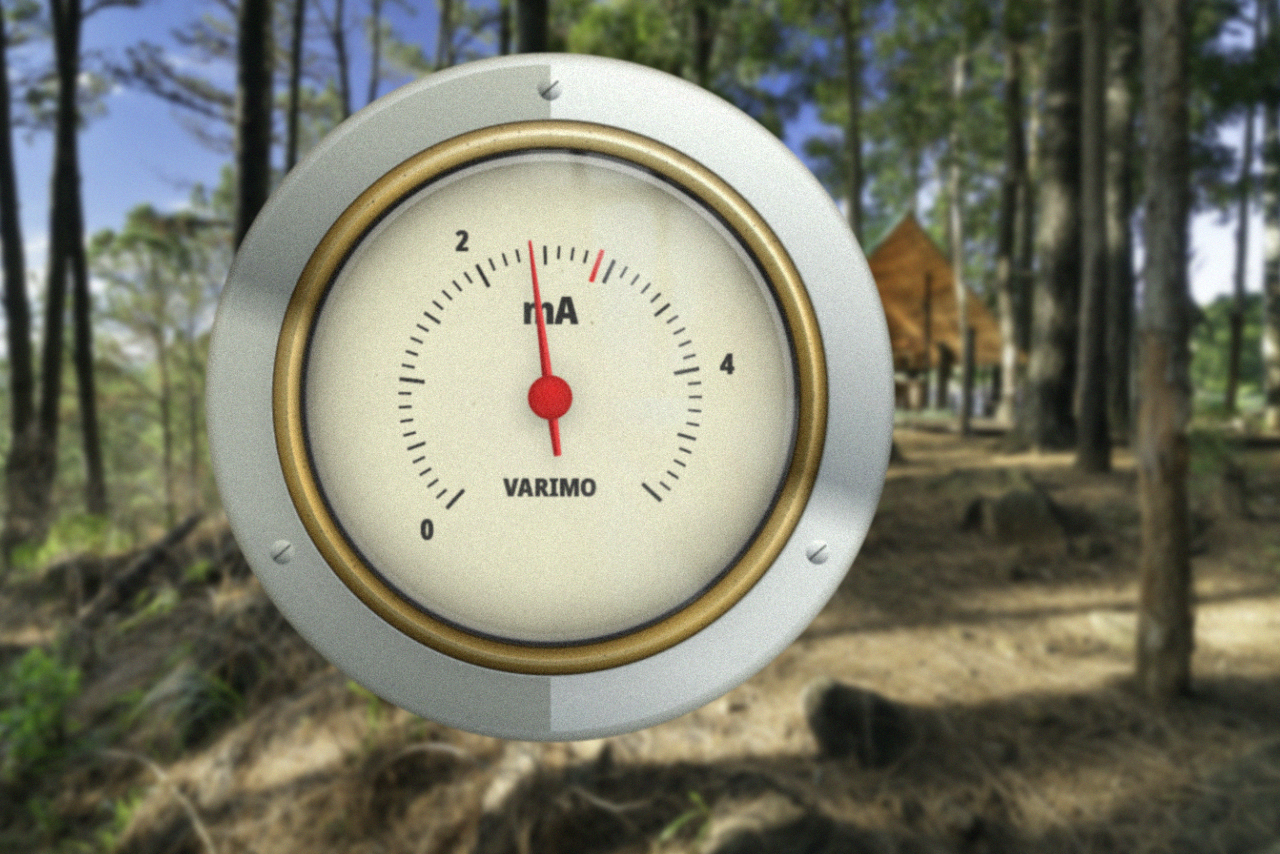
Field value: {"value": 2.4, "unit": "mA"}
